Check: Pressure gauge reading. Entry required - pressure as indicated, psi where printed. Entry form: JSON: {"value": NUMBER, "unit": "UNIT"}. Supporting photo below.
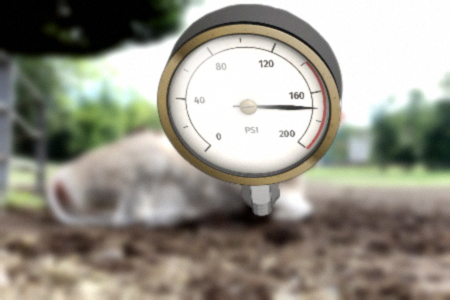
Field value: {"value": 170, "unit": "psi"}
